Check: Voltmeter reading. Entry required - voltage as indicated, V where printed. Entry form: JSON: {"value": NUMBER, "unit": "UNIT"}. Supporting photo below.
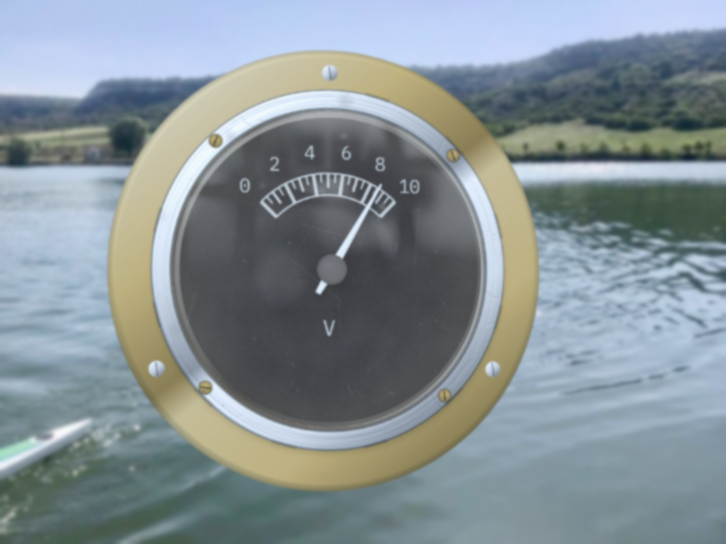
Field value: {"value": 8.5, "unit": "V"}
